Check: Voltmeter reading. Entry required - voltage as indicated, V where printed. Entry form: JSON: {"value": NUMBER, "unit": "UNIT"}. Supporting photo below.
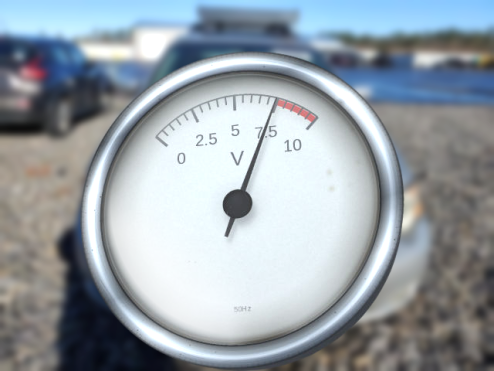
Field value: {"value": 7.5, "unit": "V"}
